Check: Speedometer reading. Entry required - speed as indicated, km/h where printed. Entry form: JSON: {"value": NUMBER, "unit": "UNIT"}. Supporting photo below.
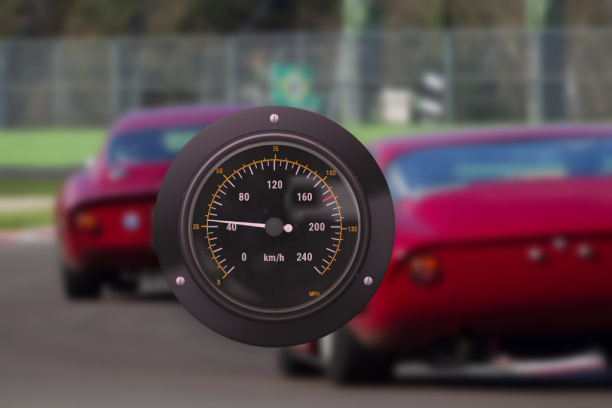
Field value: {"value": 45, "unit": "km/h"}
